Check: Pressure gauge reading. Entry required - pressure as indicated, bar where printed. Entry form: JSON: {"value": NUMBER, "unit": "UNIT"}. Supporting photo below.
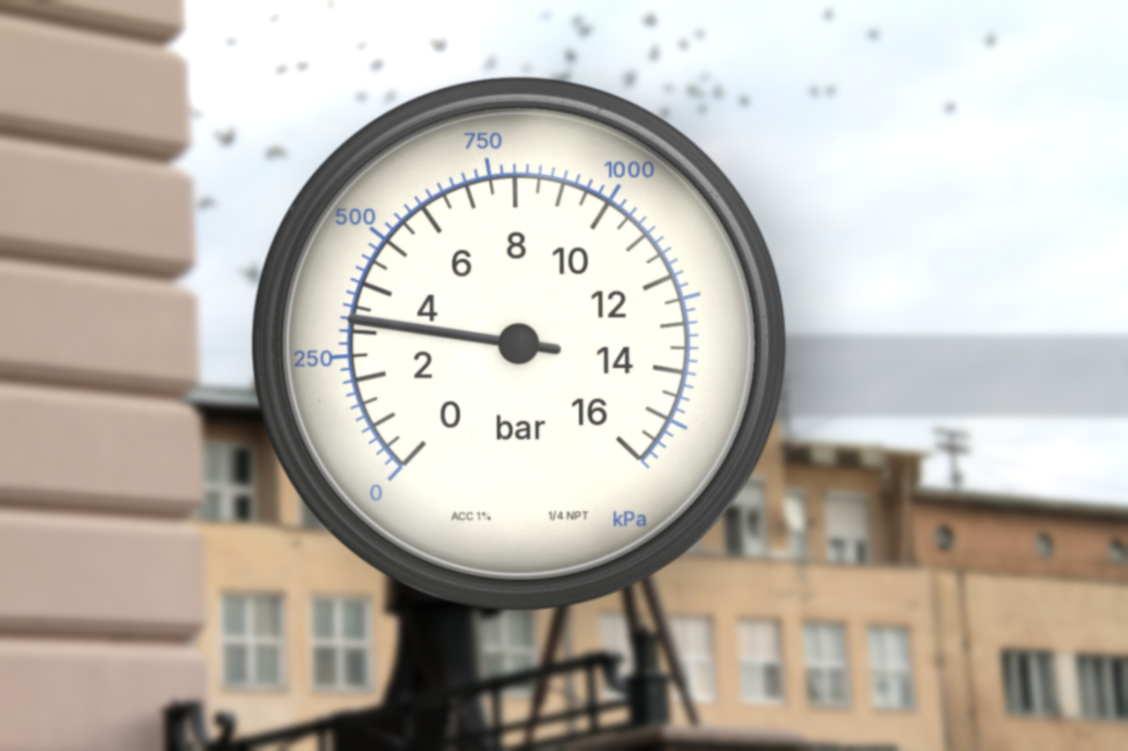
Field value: {"value": 3.25, "unit": "bar"}
